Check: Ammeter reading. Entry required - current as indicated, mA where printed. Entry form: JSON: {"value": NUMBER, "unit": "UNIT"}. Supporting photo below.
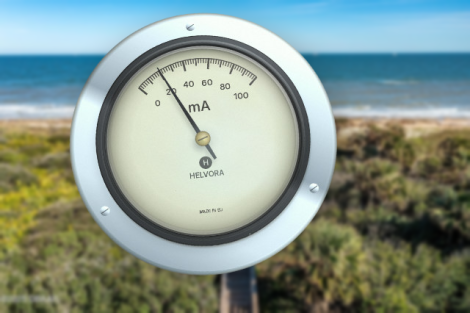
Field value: {"value": 20, "unit": "mA"}
